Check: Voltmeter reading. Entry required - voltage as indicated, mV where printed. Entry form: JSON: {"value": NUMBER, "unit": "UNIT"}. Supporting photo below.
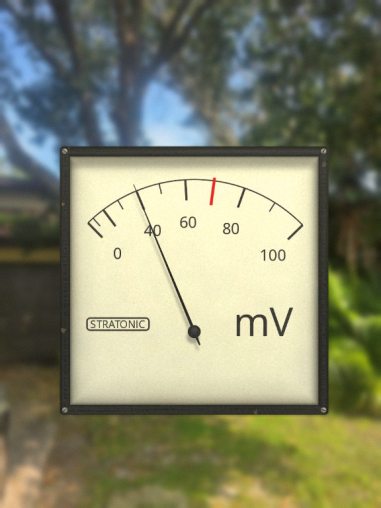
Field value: {"value": 40, "unit": "mV"}
